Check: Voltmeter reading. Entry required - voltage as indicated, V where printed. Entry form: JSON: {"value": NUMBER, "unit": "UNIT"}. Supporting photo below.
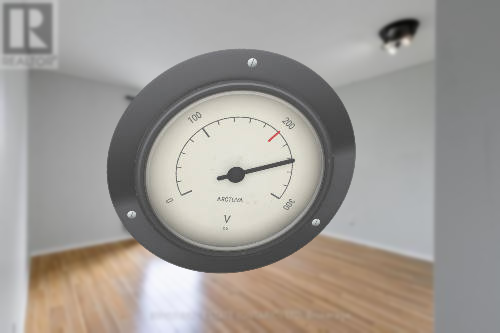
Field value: {"value": 240, "unit": "V"}
